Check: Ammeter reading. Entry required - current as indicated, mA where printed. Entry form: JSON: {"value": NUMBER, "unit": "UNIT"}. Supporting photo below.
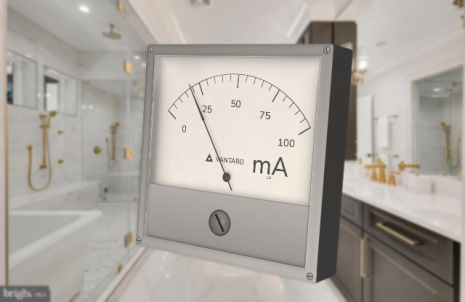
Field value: {"value": 20, "unit": "mA"}
